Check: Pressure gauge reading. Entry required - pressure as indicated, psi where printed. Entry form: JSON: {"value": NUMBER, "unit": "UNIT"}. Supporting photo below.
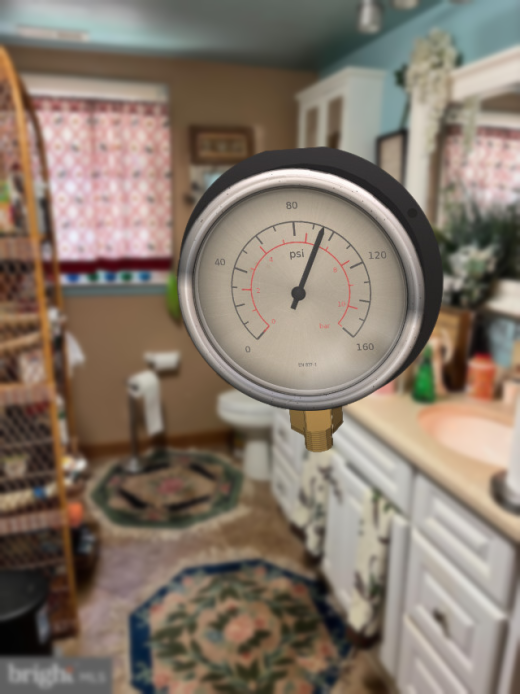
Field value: {"value": 95, "unit": "psi"}
